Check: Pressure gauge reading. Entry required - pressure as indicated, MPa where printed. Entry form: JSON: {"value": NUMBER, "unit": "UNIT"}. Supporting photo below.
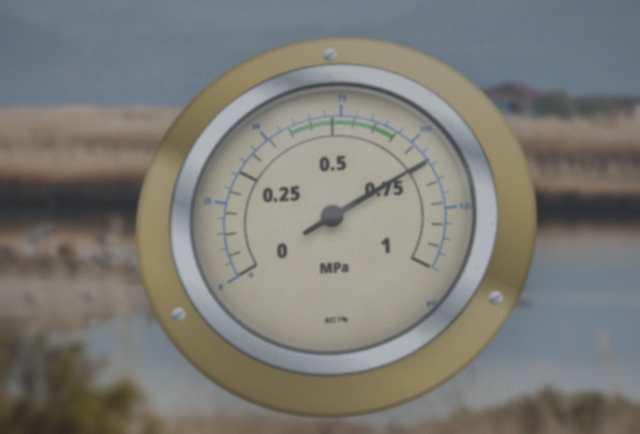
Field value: {"value": 0.75, "unit": "MPa"}
